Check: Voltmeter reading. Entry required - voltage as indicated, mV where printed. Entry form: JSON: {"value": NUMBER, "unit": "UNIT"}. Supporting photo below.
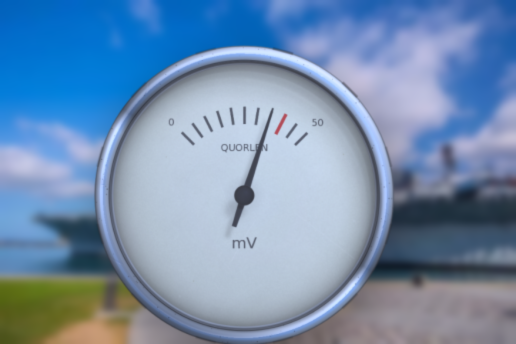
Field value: {"value": 35, "unit": "mV"}
